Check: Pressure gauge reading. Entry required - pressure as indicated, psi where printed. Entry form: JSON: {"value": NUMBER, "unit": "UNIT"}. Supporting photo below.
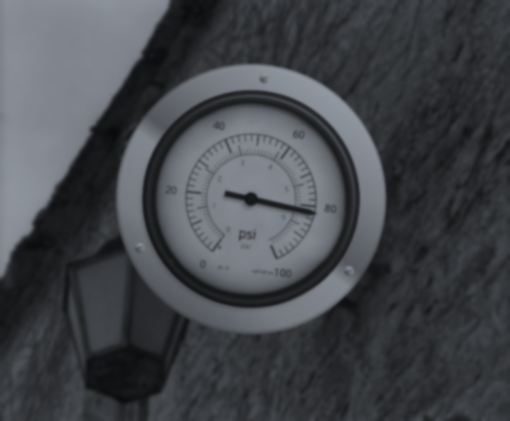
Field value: {"value": 82, "unit": "psi"}
